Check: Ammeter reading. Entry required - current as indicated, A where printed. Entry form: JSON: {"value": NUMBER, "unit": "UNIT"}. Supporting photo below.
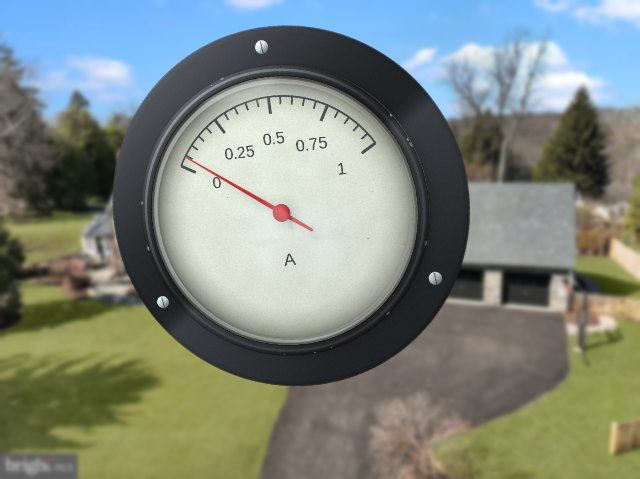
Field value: {"value": 0.05, "unit": "A"}
